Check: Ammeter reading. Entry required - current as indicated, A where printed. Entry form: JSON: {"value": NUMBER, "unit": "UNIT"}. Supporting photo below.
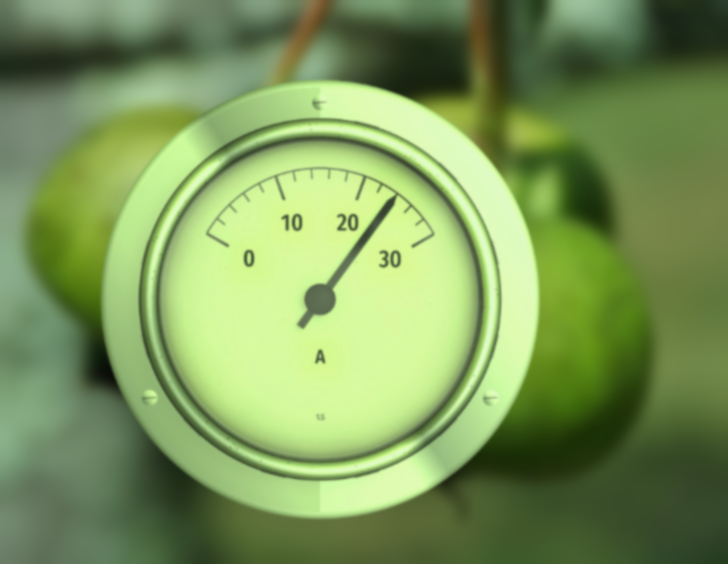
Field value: {"value": 24, "unit": "A"}
